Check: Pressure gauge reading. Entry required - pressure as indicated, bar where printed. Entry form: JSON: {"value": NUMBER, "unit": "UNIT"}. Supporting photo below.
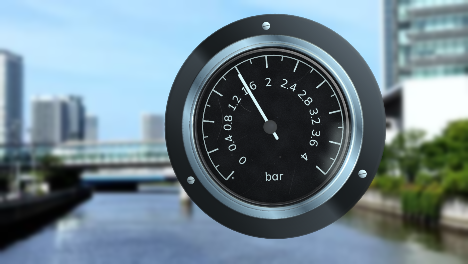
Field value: {"value": 1.6, "unit": "bar"}
